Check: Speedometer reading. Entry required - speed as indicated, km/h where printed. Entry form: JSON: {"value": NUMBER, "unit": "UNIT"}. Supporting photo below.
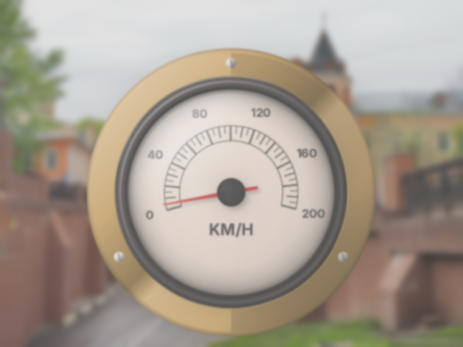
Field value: {"value": 5, "unit": "km/h"}
